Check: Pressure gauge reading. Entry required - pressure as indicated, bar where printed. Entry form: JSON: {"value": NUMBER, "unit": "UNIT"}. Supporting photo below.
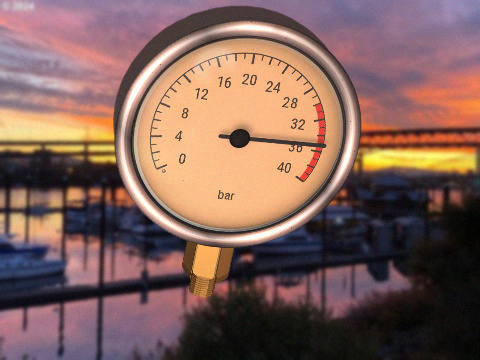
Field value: {"value": 35, "unit": "bar"}
